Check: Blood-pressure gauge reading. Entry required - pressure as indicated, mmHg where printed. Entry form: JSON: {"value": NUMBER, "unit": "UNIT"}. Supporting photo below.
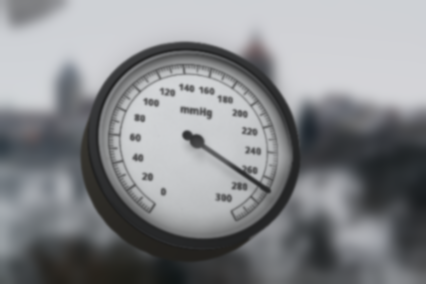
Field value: {"value": 270, "unit": "mmHg"}
